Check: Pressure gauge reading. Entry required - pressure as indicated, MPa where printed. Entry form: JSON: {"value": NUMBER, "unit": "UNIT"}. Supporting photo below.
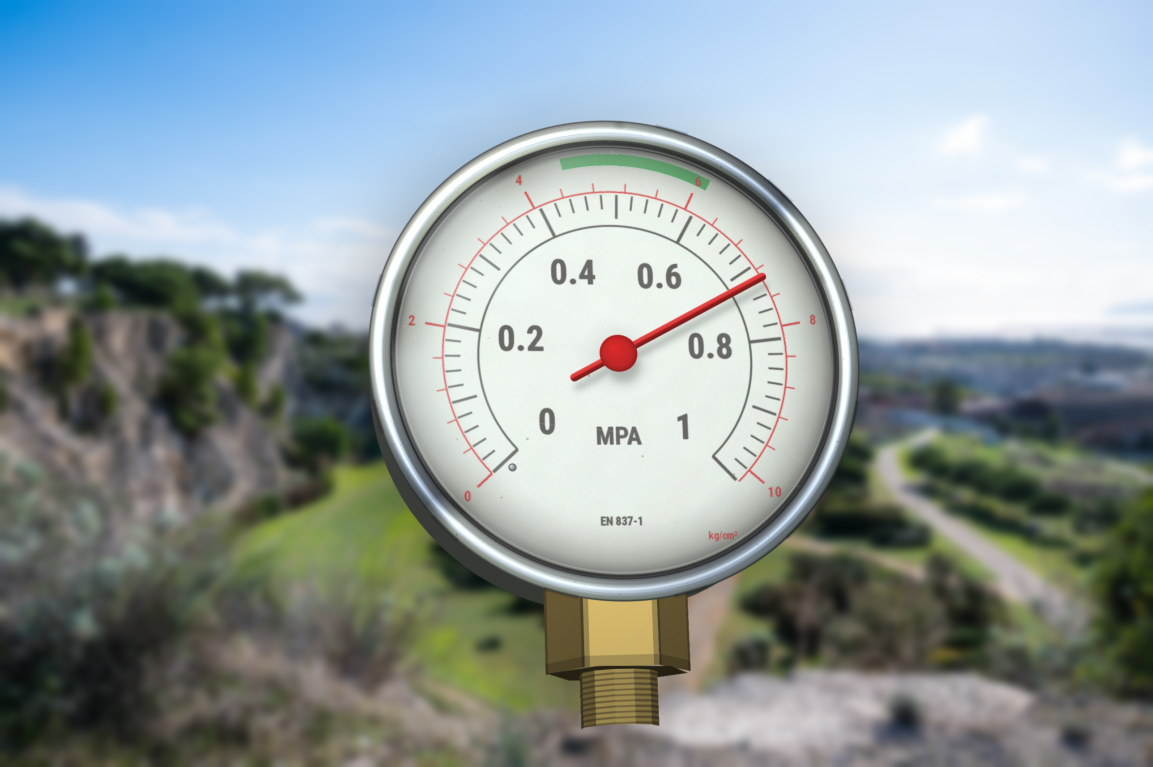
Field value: {"value": 0.72, "unit": "MPa"}
